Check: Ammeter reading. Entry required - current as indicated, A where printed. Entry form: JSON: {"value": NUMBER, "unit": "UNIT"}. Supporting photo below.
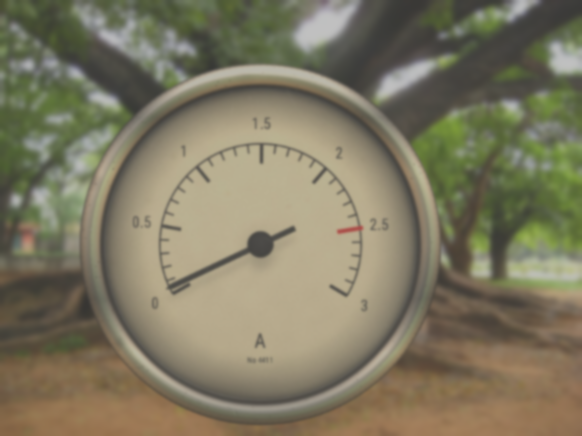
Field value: {"value": 0.05, "unit": "A"}
